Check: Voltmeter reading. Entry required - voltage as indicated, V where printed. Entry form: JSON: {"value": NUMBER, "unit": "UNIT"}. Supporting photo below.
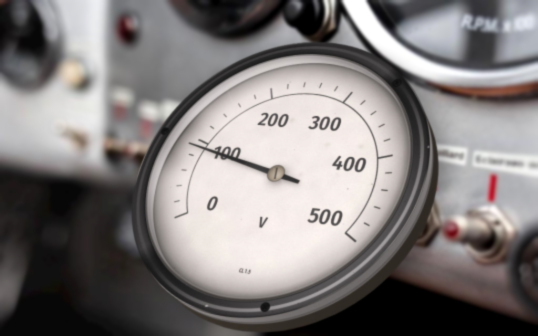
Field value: {"value": 90, "unit": "V"}
